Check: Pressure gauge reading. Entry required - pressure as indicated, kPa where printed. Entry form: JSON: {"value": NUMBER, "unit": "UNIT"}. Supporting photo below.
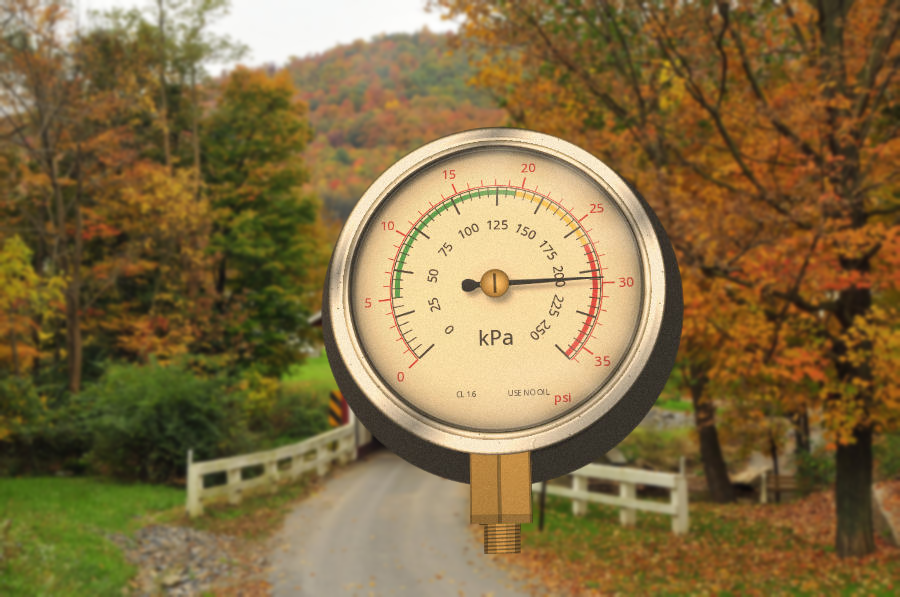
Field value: {"value": 205, "unit": "kPa"}
